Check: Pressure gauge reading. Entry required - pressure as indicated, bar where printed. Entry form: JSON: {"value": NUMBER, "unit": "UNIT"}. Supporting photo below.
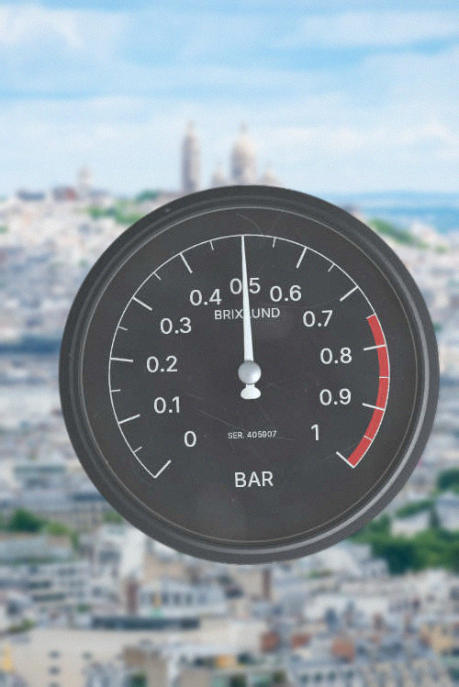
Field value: {"value": 0.5, "unit": "bar"}
